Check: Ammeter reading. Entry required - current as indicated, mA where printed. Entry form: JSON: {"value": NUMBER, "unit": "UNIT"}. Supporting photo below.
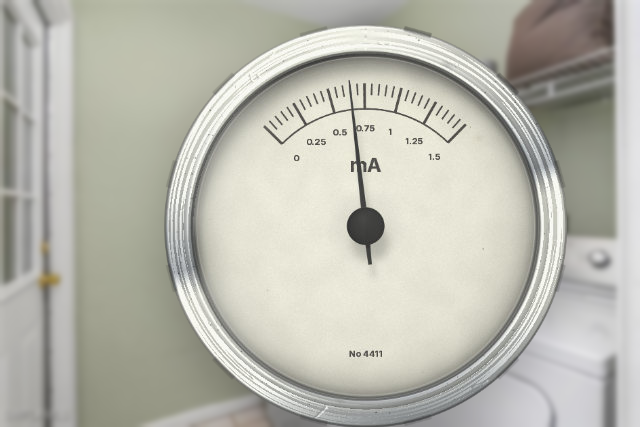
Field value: {"value": 0.65, "unit": "mA"}
